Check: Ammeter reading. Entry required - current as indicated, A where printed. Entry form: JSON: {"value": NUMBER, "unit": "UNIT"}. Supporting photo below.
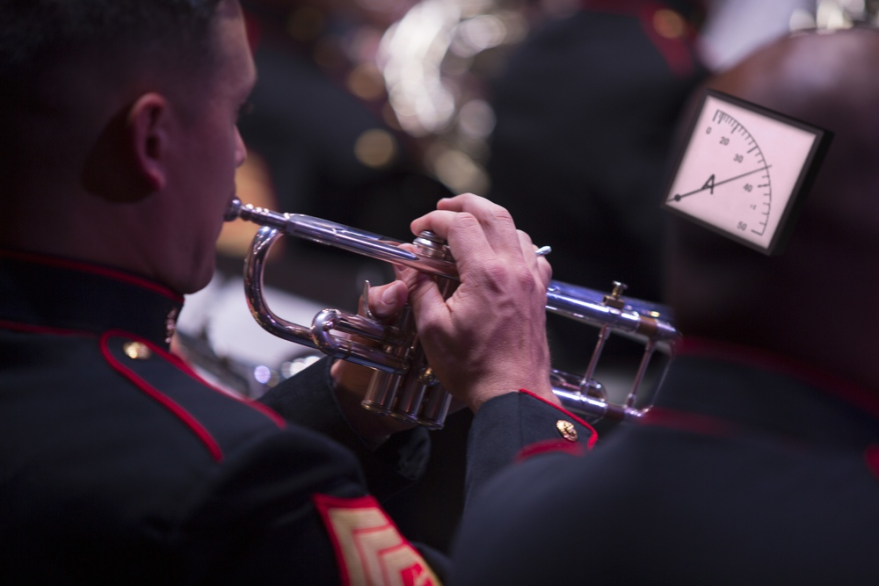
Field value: {"value": 36, "unit": "A"}
